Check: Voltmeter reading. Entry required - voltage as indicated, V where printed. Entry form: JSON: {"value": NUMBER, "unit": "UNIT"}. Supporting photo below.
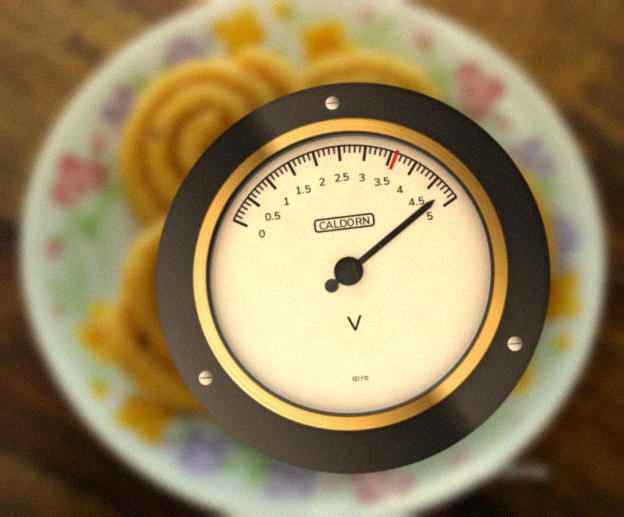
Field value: {"value": 4.8, "unit": "V"}
